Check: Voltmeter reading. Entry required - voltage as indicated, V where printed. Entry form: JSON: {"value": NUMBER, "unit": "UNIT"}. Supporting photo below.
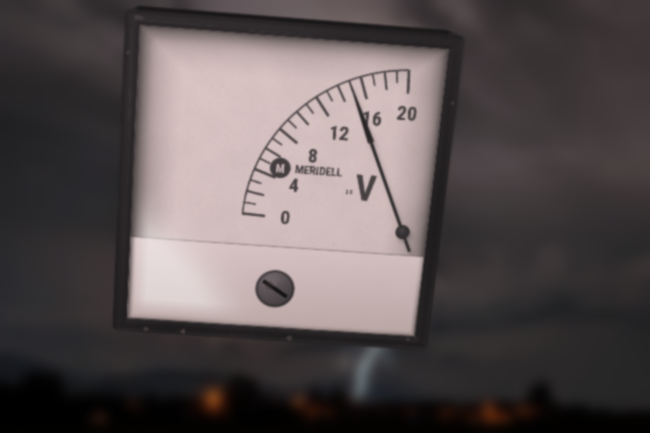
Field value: {"value": 15, "unit": "V"}
